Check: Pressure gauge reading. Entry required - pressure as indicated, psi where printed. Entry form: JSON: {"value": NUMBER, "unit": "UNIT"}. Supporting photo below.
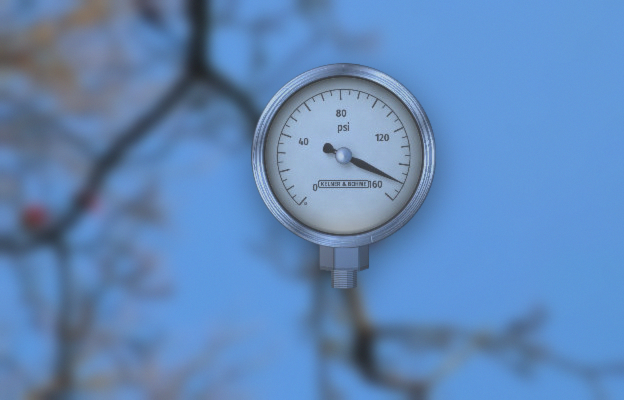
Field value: {"value": 150, "unit": "psi"}
